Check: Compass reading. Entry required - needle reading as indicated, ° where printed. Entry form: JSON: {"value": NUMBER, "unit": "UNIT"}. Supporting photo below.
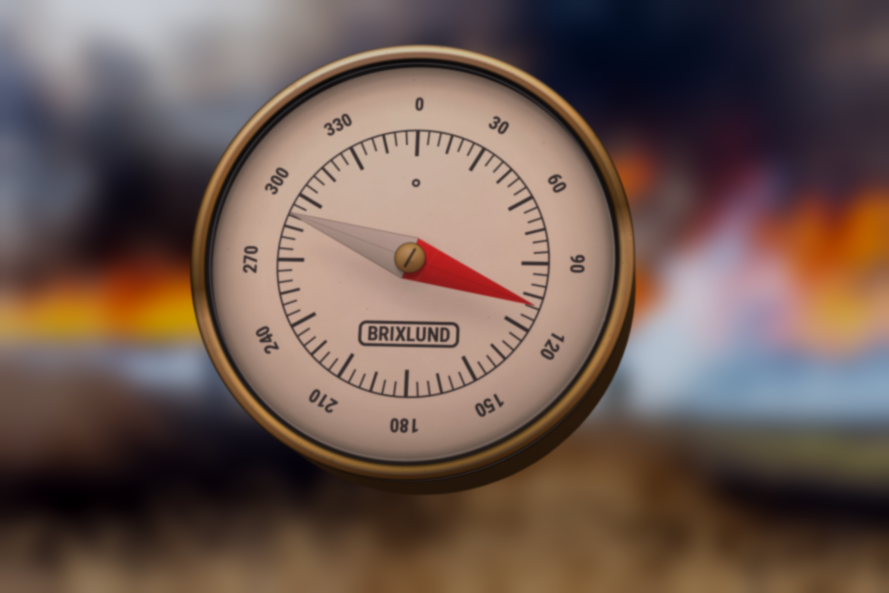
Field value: {"value": 110, "unit": "°"}
